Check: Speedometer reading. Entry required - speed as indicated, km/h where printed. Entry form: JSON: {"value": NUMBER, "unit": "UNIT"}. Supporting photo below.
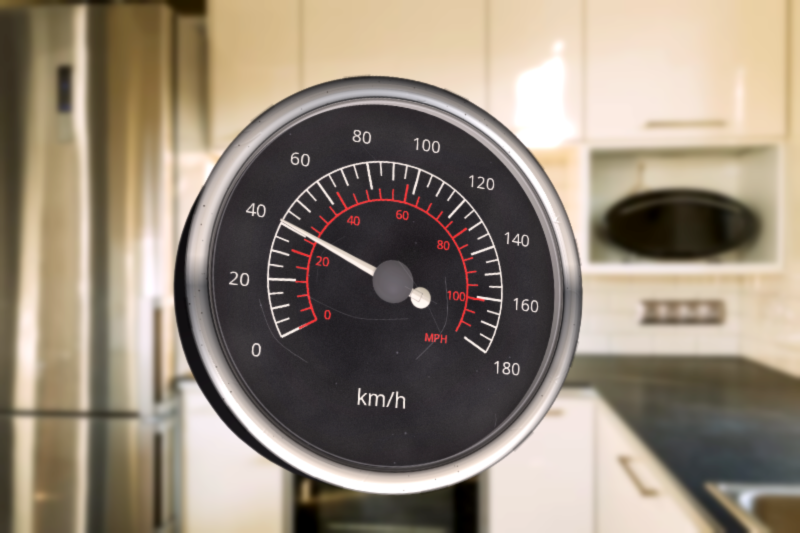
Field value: {"value": 40, "unit": "km/h"}
